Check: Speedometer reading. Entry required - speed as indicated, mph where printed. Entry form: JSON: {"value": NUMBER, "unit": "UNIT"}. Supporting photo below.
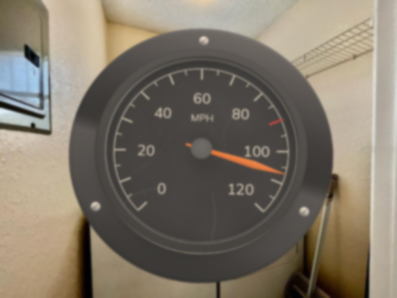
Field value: {"value": 107.5, "unit": "mph"}
